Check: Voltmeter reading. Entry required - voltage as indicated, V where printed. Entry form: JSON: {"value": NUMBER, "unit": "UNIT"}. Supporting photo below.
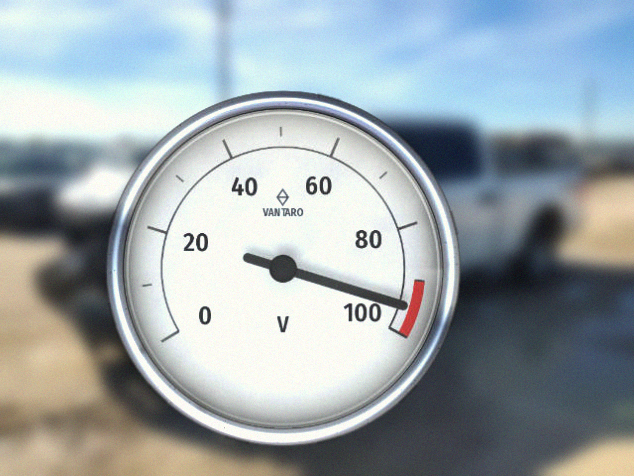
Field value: {"value": 95, "unit": "V"}
